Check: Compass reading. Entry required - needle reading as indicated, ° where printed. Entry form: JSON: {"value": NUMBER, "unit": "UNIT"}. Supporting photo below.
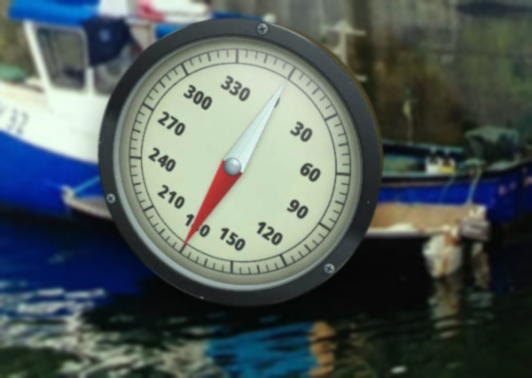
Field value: {"value": 180, "unit": "°"}
